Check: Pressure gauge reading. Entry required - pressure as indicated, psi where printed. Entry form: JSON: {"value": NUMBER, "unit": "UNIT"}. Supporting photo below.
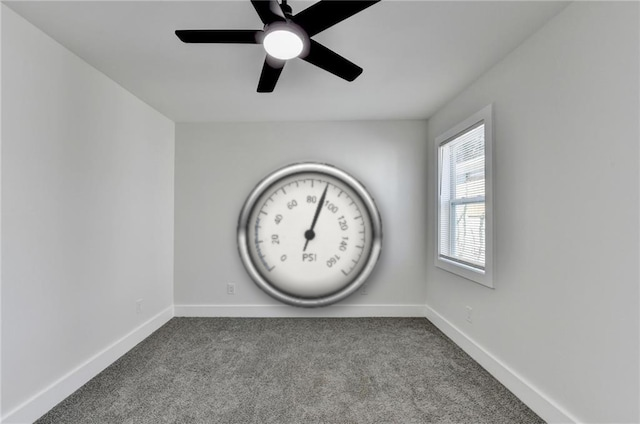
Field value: {"value": 90, "unit": "psi"}
